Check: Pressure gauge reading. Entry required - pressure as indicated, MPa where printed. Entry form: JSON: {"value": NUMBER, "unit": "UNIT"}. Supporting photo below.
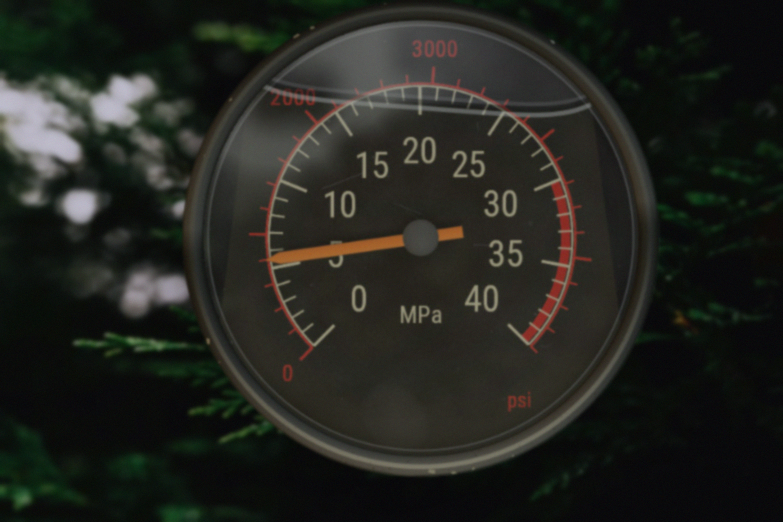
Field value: {"value": 5.5, "unit": "MPa"}
